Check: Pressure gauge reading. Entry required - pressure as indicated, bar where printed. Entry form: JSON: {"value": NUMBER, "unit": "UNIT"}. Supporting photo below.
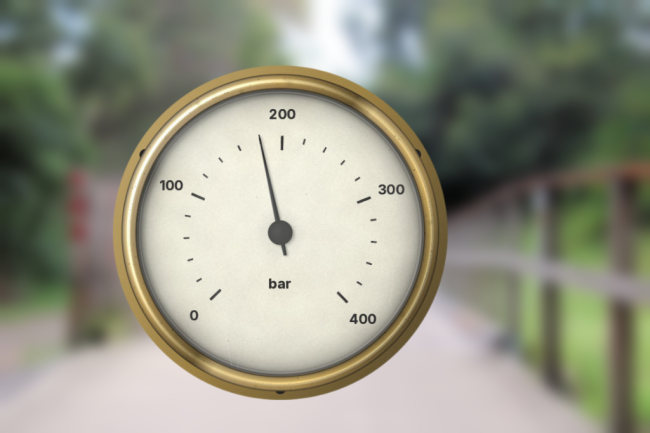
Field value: {"value": 180, "unit": "bar"}
